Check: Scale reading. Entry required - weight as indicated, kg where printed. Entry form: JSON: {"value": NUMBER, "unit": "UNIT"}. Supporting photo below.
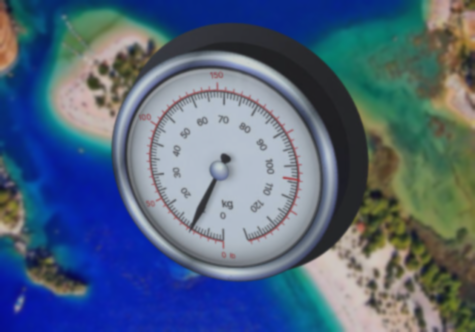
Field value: {"value": 10, "unit": "kg"}
